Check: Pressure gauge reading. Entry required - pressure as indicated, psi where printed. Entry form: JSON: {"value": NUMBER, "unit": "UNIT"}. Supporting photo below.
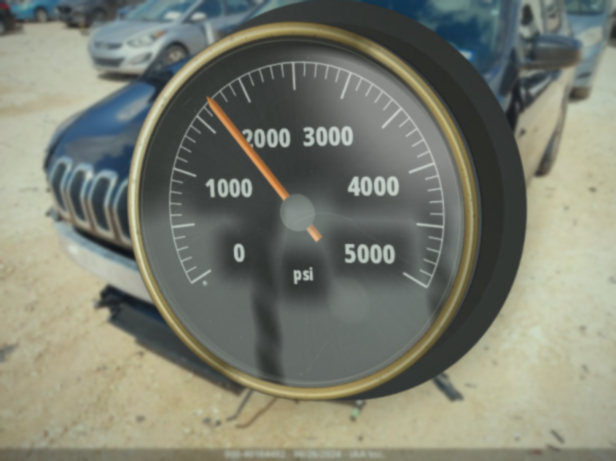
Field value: {"value": 1700, "unit": "psi"}
